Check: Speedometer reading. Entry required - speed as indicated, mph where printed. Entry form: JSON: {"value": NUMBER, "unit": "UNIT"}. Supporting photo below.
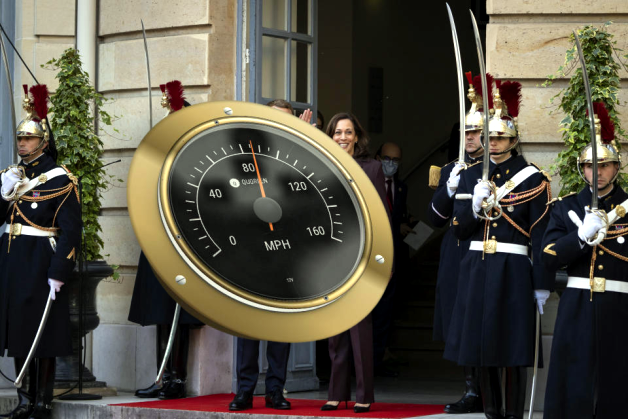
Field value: {"value": 85, "unit": "mph"}
